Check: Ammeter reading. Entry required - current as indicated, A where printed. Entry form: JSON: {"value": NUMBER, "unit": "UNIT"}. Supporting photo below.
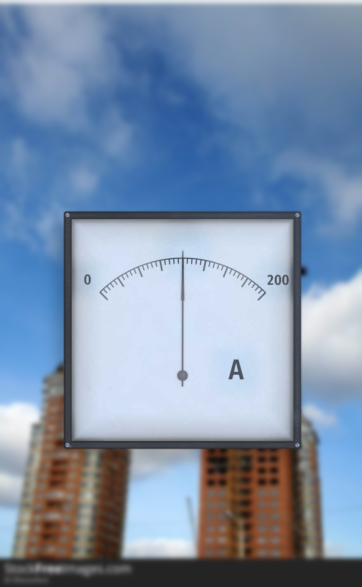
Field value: {"value": 100, "unit": "A"}
